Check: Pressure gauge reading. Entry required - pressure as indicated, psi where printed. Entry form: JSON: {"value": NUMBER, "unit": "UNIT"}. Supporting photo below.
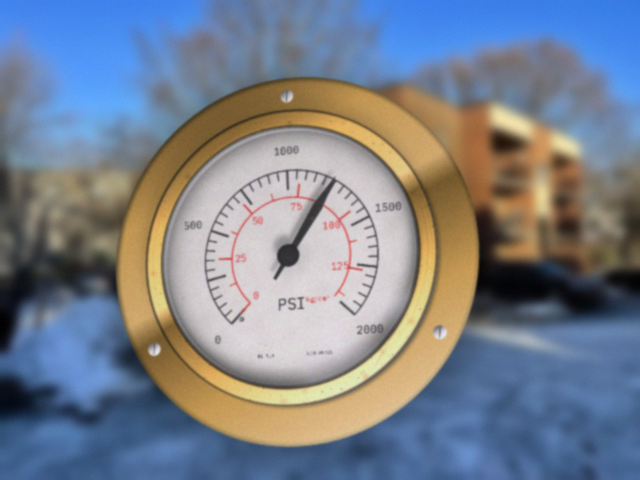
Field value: {"value": 1250, "unit": "psi"}
